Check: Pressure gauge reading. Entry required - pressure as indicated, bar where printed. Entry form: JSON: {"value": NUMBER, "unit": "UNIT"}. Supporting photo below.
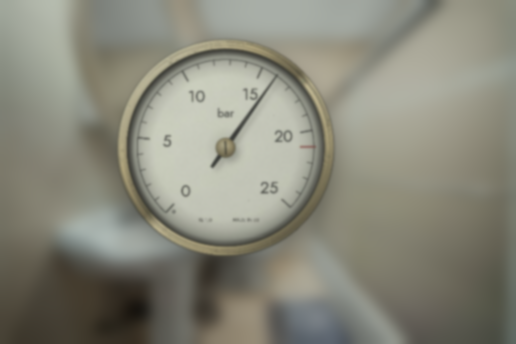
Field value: {"value": 16, "unit": "bar"}
